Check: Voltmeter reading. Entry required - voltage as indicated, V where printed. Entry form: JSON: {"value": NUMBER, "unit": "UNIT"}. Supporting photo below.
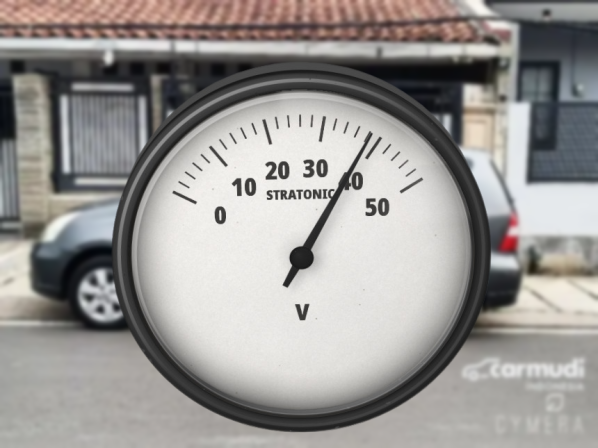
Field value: {"value": 38, "unit": "V"}
